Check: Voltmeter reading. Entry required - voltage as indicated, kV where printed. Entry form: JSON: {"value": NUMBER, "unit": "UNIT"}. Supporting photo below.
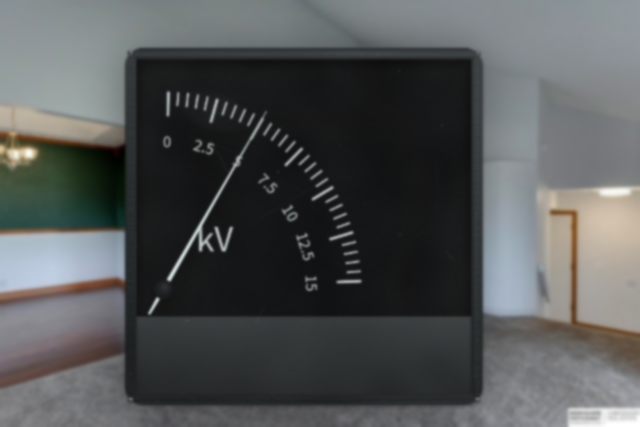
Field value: {"value": 5, "unit": "kV"}
